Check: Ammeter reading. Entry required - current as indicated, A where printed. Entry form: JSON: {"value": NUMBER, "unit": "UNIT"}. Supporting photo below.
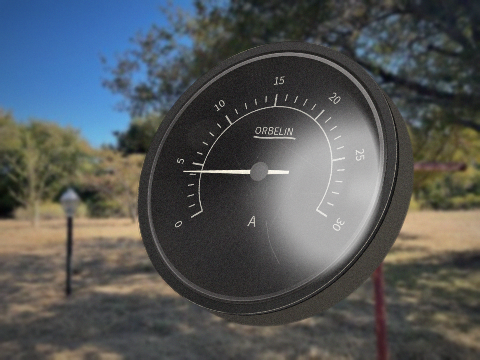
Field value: {"value": 4, "unit": "A"}
